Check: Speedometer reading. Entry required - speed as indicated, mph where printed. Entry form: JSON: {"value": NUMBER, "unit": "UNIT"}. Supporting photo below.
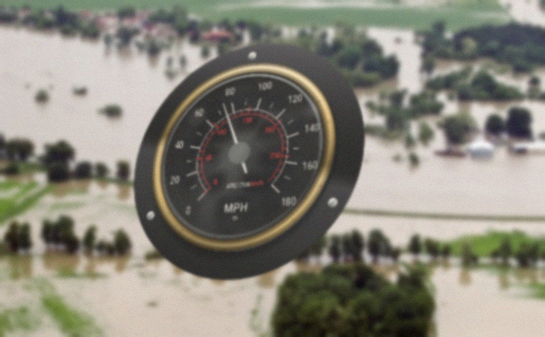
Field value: {"value": 75, "unit": "mph"}
